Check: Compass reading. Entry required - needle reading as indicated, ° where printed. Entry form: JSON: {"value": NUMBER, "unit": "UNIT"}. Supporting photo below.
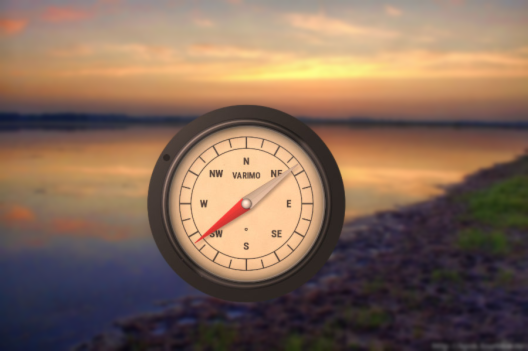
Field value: {"value": 232.5, "unit": "°"}
